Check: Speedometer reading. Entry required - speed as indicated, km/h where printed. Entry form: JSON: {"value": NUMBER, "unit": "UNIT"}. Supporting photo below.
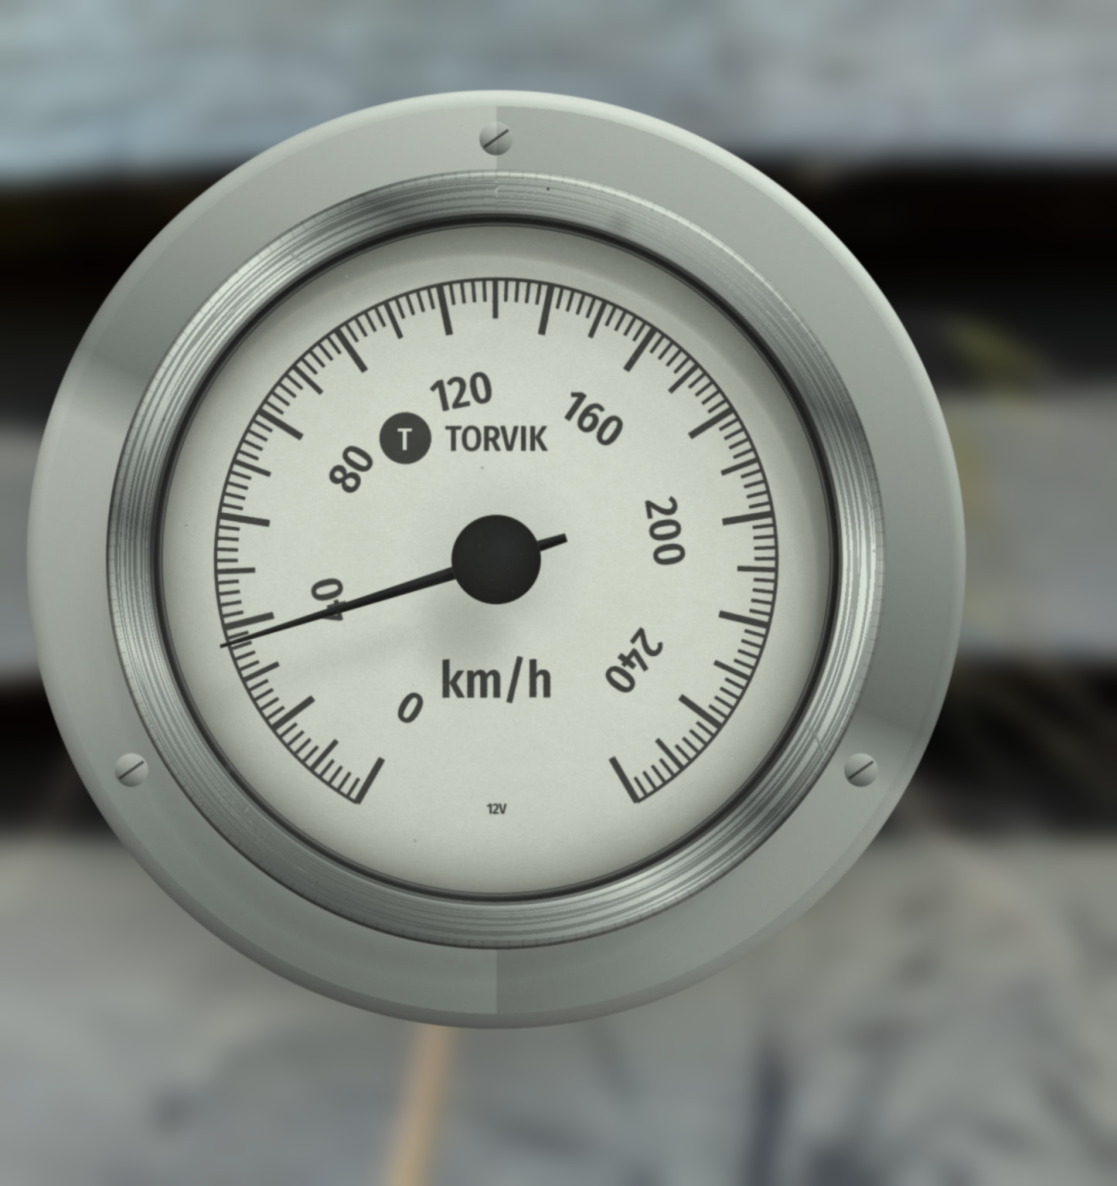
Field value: {"value": 37, "unit": "km/h"}
